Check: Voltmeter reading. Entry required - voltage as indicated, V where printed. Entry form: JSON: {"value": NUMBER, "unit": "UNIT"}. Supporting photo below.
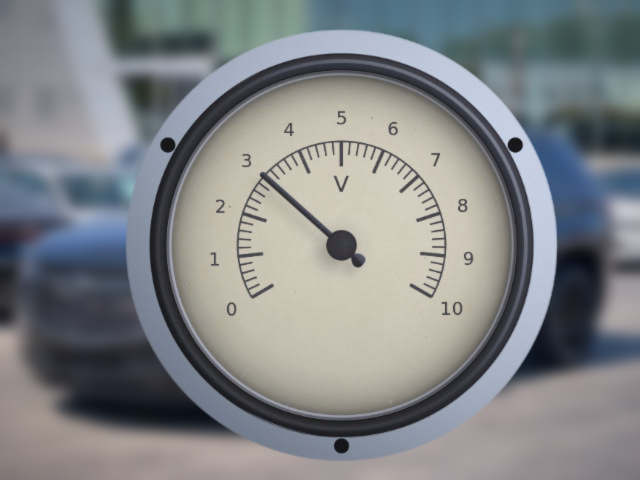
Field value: {"value": 3, "unit": "V"}
